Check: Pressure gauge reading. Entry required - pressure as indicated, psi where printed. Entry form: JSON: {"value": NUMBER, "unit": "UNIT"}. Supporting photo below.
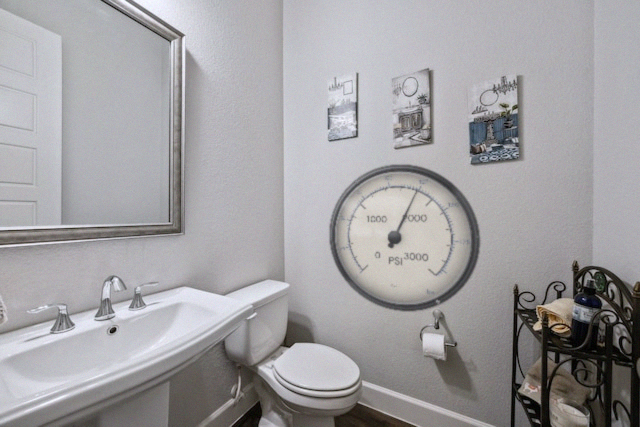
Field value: {"value": 1800, "unit": "psi"}
